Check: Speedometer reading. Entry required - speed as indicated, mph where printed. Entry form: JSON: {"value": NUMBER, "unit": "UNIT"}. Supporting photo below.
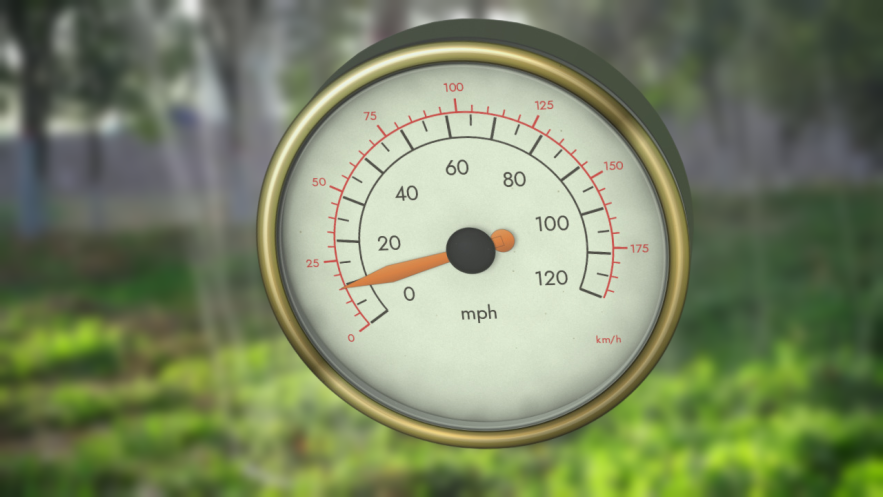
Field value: {"value": 10, "unit": "mph"}
